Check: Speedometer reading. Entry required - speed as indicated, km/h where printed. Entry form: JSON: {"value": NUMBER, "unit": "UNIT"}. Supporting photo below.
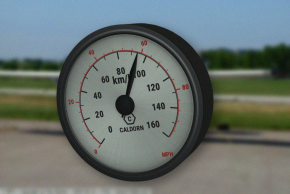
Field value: {"value": 95, "unit": "km/h"}
